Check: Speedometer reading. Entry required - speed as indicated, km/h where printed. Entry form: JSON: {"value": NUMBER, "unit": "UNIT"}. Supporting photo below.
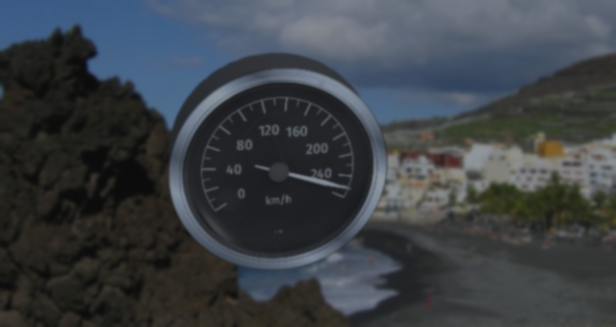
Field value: {"value": 250, "unit": "km/h"}
